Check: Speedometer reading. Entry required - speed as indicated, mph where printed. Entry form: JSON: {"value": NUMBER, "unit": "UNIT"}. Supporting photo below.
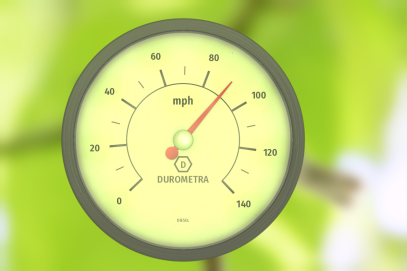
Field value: {"value": 90, "unit": "mph"}
